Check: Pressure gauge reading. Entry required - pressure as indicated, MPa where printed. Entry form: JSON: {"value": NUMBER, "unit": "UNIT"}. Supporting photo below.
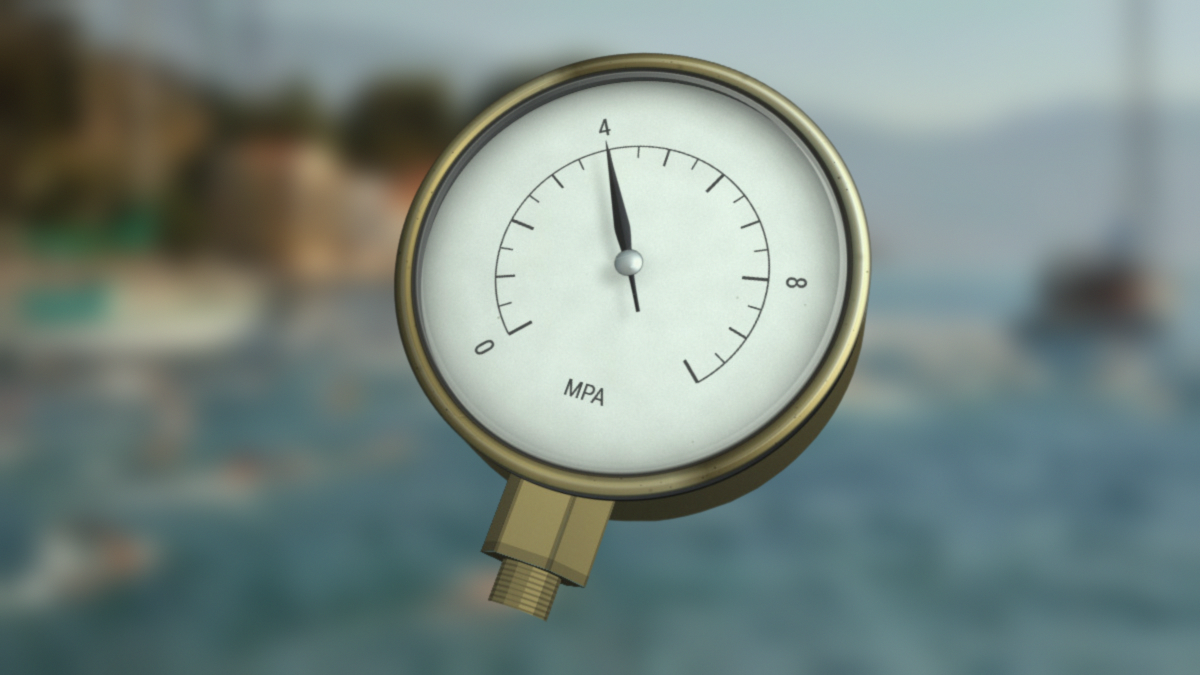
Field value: {"value": 4, "unit": "MPa"}
